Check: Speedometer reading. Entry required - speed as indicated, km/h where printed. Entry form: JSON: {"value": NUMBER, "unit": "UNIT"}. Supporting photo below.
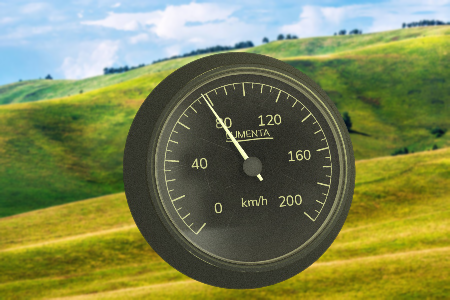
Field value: {"value": 77.5, "unit": "km/h"}
